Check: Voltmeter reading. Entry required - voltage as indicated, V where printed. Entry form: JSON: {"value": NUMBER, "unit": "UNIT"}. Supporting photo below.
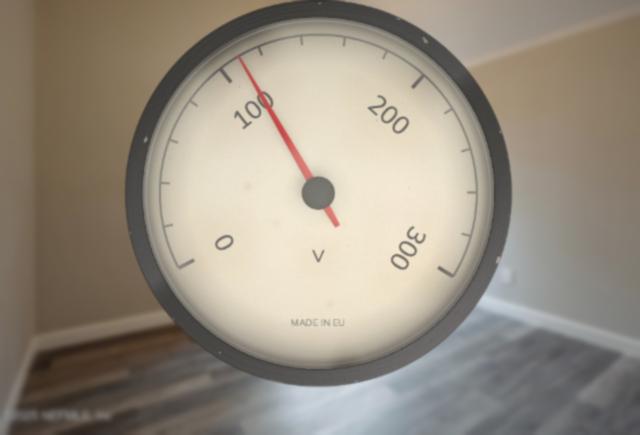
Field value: {"value": 110, "unit": "V"}
